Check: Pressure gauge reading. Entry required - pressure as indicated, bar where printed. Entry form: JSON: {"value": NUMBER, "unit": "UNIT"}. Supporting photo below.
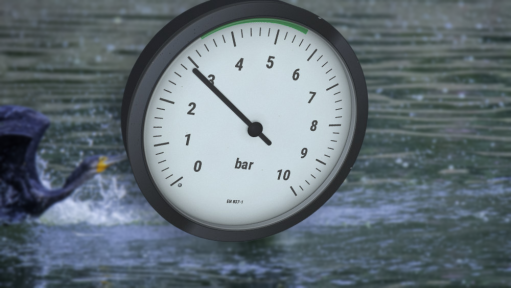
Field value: {"value": 2.9, "unit": "bar"}
